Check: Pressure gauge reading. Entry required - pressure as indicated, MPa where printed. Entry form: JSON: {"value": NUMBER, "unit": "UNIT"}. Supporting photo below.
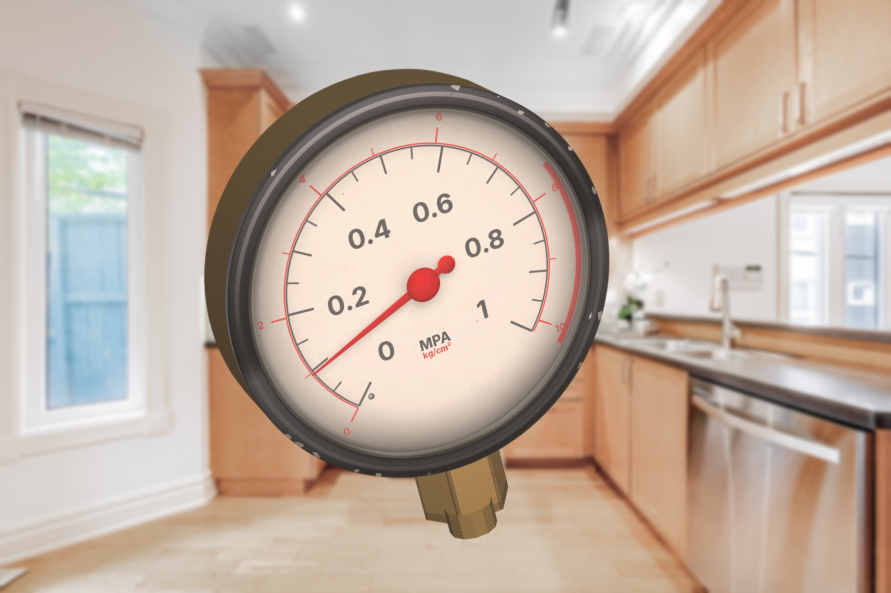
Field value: {"value": 0.1, "unit": "MPa"}
